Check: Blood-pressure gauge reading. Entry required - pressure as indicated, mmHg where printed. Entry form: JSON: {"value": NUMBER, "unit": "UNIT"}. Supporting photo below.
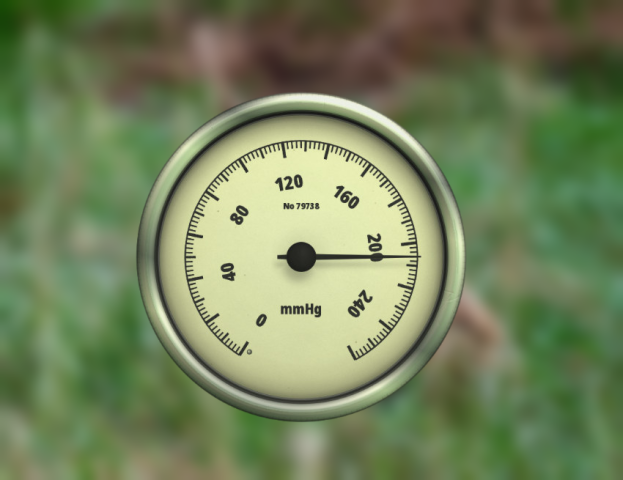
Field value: {"value": 206, "unit": "mmHg"}
